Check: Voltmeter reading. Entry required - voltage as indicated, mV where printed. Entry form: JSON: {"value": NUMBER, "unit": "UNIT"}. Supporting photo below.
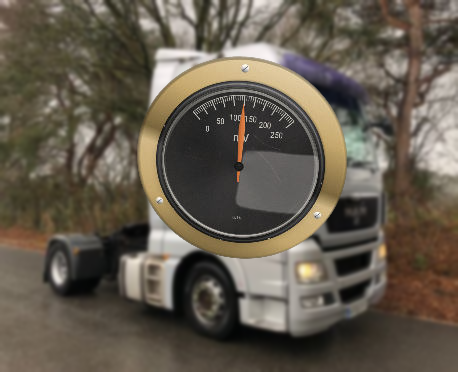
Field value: {"value": 125, "unit": "mV"}
